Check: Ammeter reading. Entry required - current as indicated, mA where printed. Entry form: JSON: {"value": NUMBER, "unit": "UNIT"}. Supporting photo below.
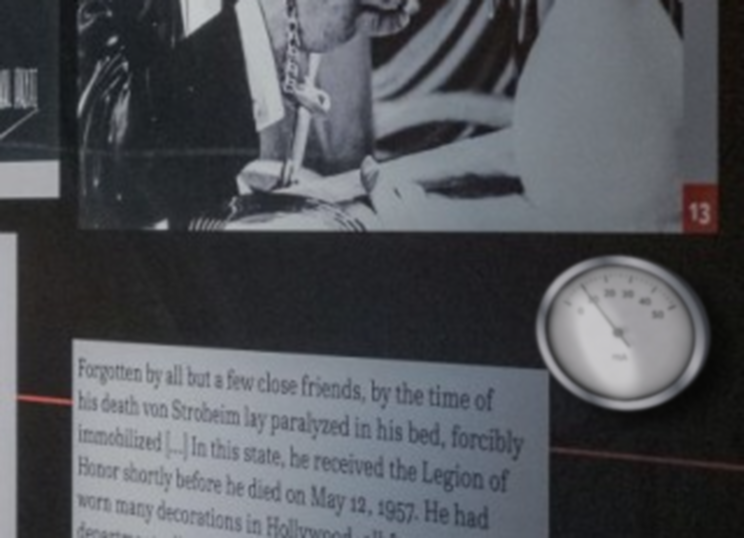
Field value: {"value": 10, "unit": "mA"}
